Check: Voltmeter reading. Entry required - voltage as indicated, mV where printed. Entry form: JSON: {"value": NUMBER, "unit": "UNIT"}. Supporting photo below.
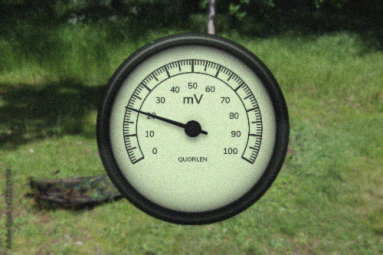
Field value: {"value": 20, "unit": "mV"}
